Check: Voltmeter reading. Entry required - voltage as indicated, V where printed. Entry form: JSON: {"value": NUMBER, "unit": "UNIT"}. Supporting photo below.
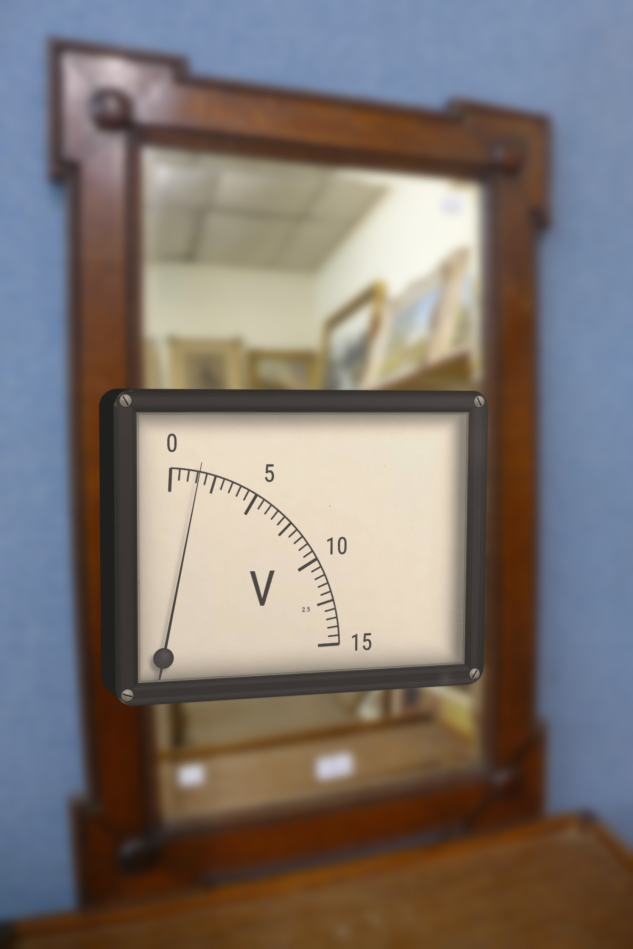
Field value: {"value": 1.5, "unit": "V"}
